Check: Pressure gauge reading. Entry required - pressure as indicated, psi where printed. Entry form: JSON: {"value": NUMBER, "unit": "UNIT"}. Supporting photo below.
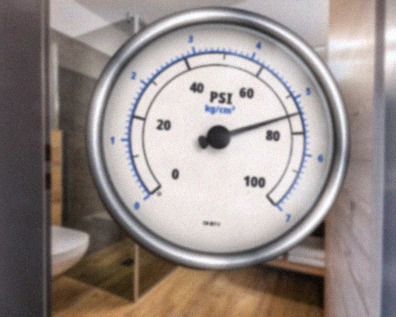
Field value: {"value": 75, "unit": "psi"}
